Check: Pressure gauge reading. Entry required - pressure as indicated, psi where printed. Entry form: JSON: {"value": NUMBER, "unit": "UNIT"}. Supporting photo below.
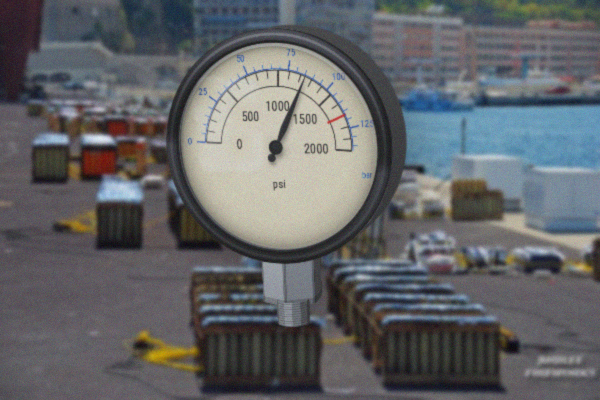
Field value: {"value": 1250, "unit": "psi"}
